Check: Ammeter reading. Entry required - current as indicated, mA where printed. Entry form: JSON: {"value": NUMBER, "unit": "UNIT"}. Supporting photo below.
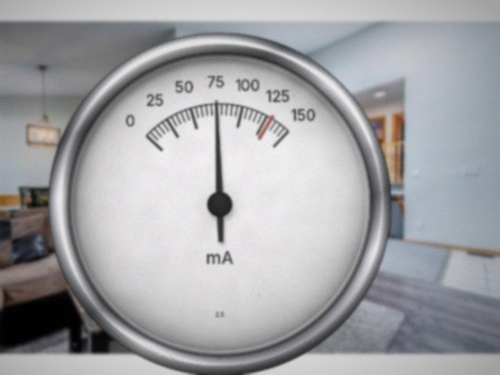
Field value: {"value": 75, "unit": "mA"}
